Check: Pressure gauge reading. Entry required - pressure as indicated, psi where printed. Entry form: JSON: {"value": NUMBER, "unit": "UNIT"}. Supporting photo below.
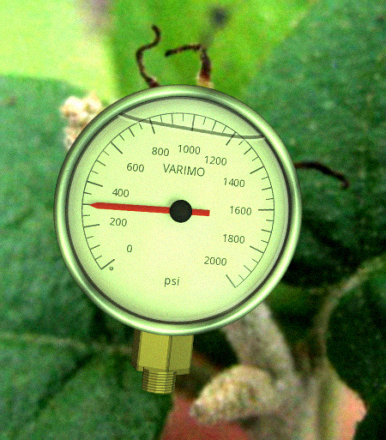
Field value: {"value": 300, "unit": "psi"}
